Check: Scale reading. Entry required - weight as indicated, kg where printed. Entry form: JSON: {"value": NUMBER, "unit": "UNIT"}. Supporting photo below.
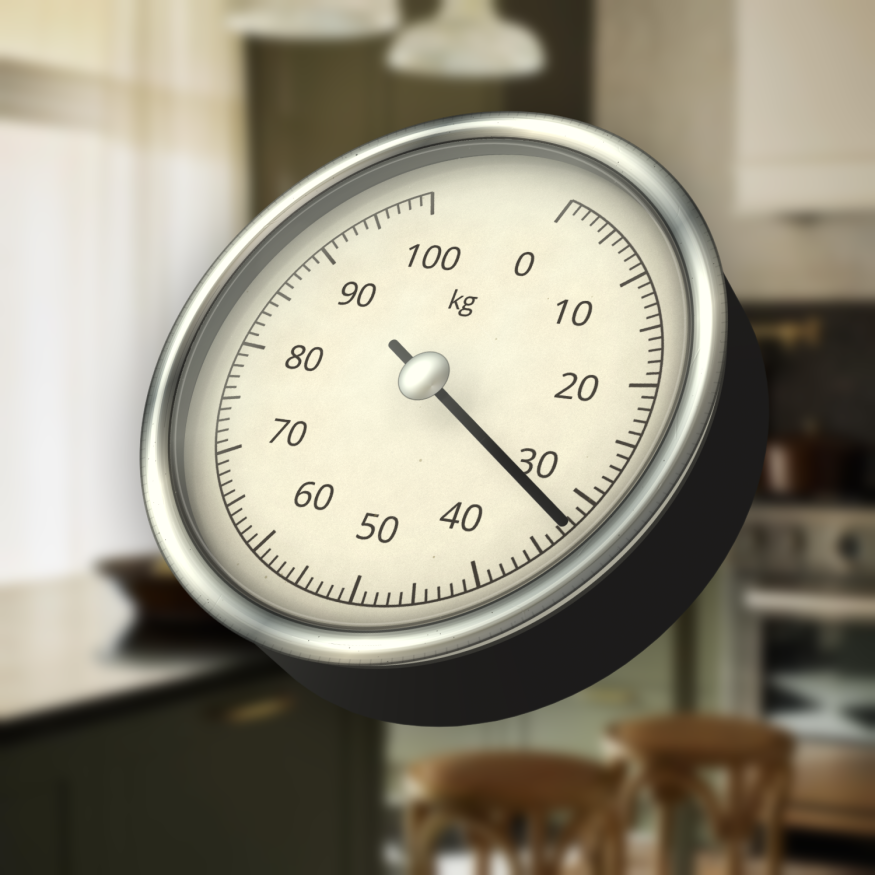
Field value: {"value": 32.5, "unit": "kg"}
